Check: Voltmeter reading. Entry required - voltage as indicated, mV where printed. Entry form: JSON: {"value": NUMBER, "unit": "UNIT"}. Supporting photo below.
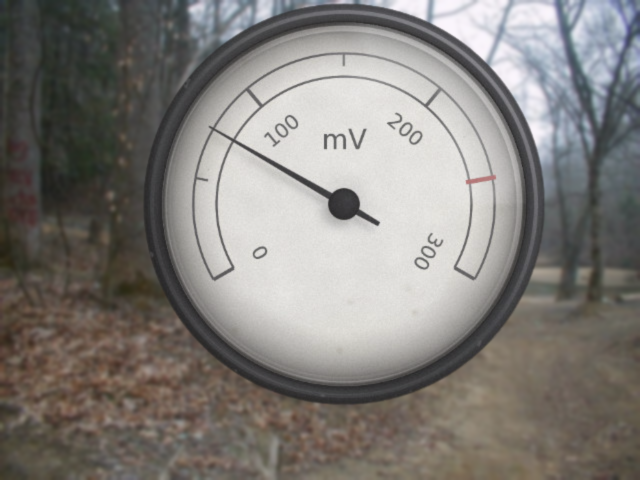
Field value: {"value": 75, "unit": "mV"}
